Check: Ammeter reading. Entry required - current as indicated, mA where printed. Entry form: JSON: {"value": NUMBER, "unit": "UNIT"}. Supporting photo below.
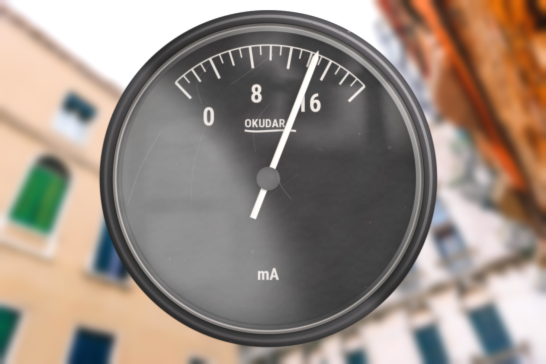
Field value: {"value": 14.5, "unit": "mA"}
